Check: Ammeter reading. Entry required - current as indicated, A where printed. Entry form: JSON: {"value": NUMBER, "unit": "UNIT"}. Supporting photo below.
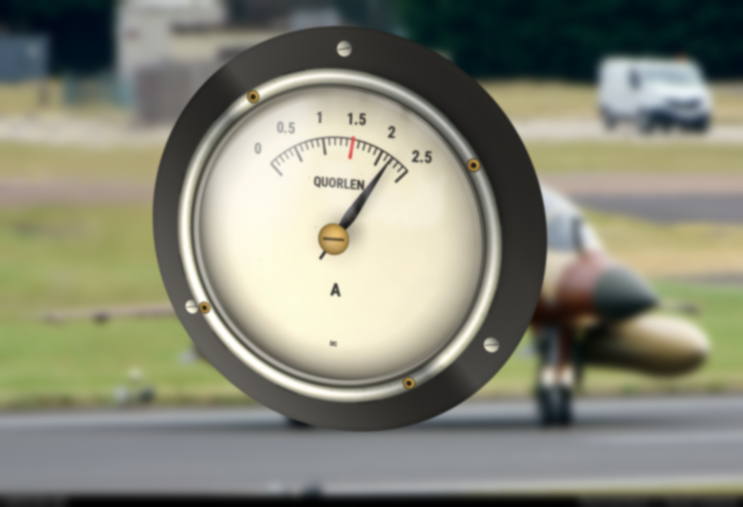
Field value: {"value": 2.2, "unit": "A"}
